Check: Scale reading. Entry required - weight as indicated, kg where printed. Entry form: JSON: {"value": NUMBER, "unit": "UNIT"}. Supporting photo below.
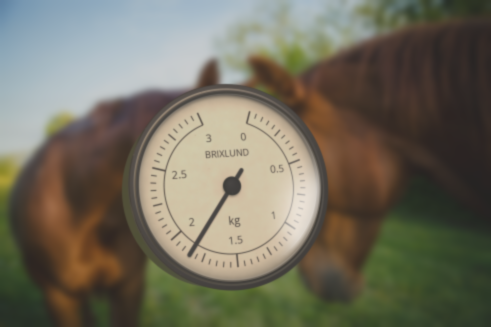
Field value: {"value": 1.85, "unit": "kg"}
